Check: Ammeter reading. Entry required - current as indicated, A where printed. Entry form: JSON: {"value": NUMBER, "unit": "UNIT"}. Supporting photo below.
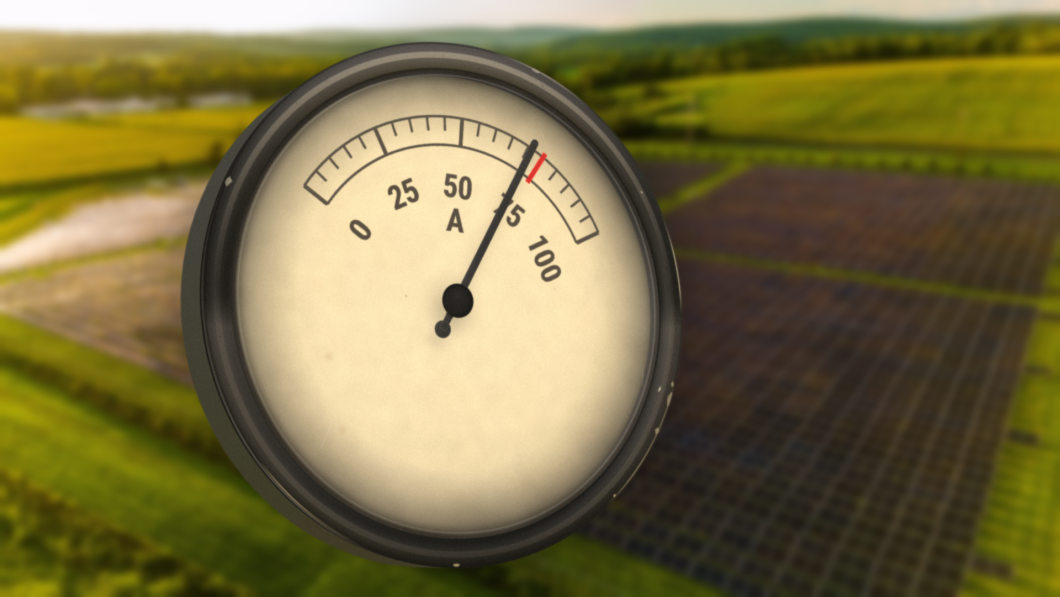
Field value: {"value": 70, "unit": "A"}
